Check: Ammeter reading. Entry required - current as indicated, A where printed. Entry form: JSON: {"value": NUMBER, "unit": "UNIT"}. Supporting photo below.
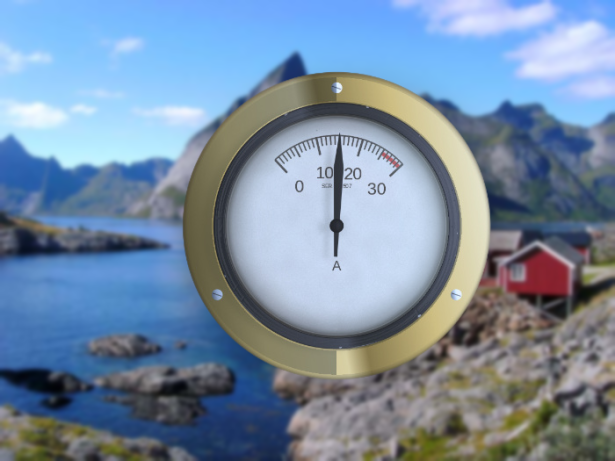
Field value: {"value": 15, "unit": "A"}
